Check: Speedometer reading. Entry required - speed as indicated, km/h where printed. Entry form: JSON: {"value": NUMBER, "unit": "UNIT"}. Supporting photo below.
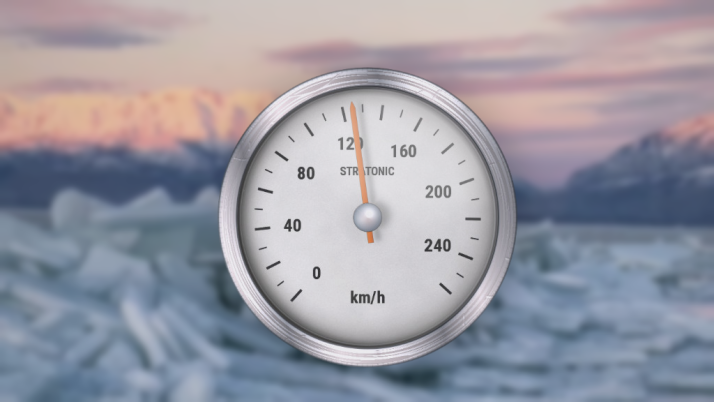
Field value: {"value": 125, "unit": "km/h"}
